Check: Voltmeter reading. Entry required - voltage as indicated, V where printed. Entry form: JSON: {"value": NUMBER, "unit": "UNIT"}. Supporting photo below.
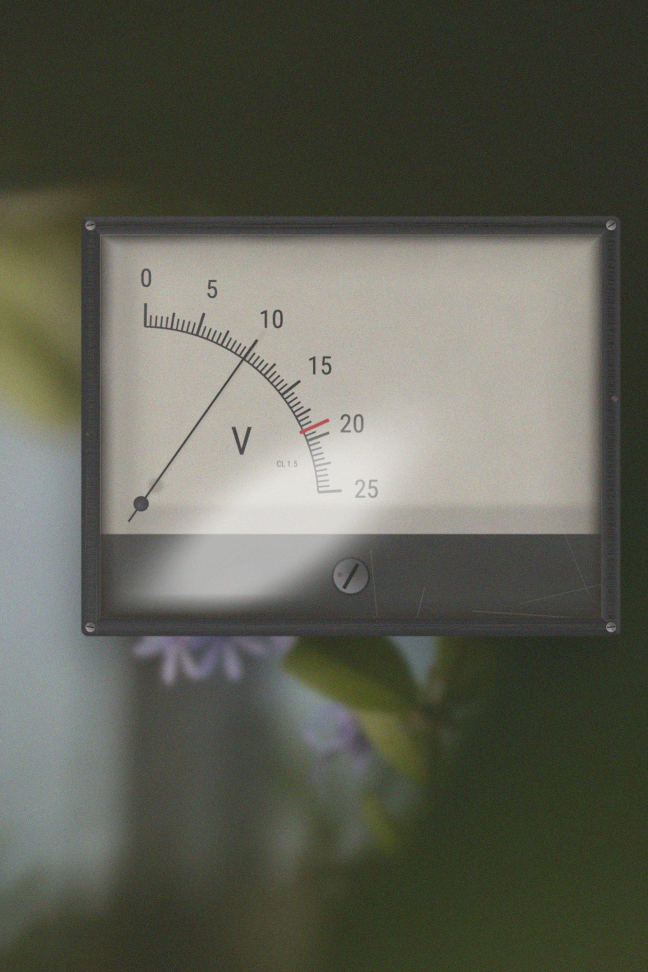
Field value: {"value": 10, "unit": "V"}
